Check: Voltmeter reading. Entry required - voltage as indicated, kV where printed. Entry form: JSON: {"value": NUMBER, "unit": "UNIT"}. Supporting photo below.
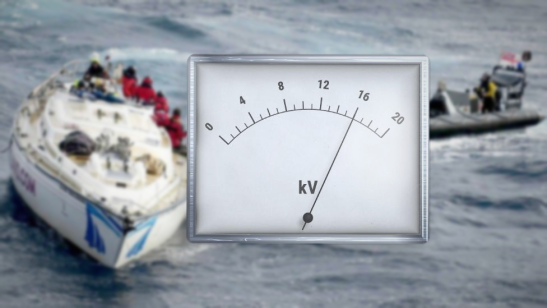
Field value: {"value": 16, "unit": "kV"}
